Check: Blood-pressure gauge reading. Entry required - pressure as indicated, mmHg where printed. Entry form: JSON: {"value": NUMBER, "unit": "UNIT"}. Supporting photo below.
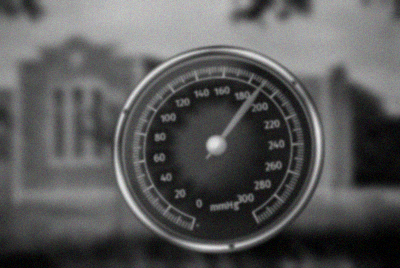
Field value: {"value": 190, "unit": "mmHg"}
